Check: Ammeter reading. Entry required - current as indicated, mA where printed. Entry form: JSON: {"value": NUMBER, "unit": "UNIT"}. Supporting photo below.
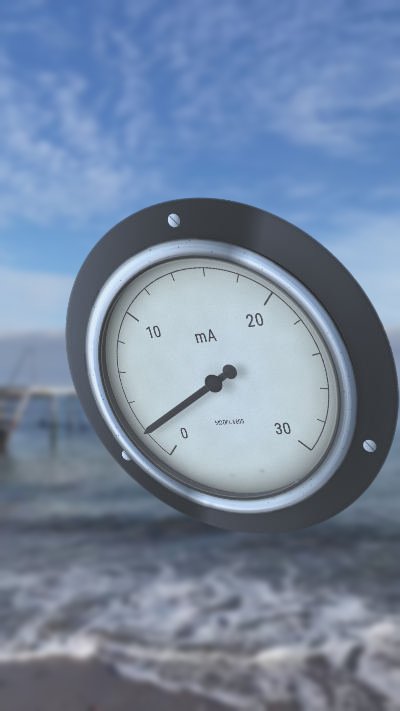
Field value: {"value": 2, "unit": "mA"}
